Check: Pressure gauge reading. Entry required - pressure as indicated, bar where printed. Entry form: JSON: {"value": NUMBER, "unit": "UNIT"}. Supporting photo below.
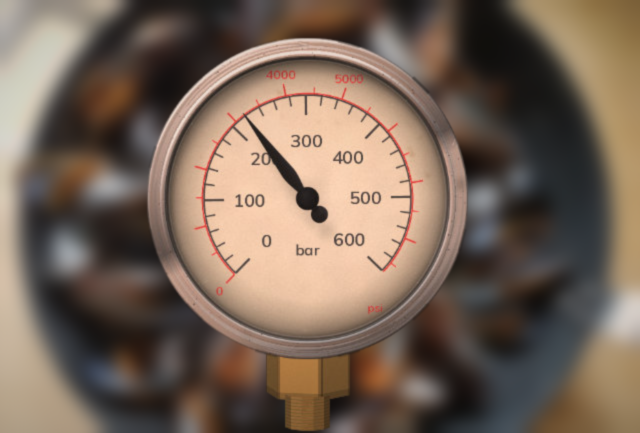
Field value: {"value": 220, "unit": "bar"}
